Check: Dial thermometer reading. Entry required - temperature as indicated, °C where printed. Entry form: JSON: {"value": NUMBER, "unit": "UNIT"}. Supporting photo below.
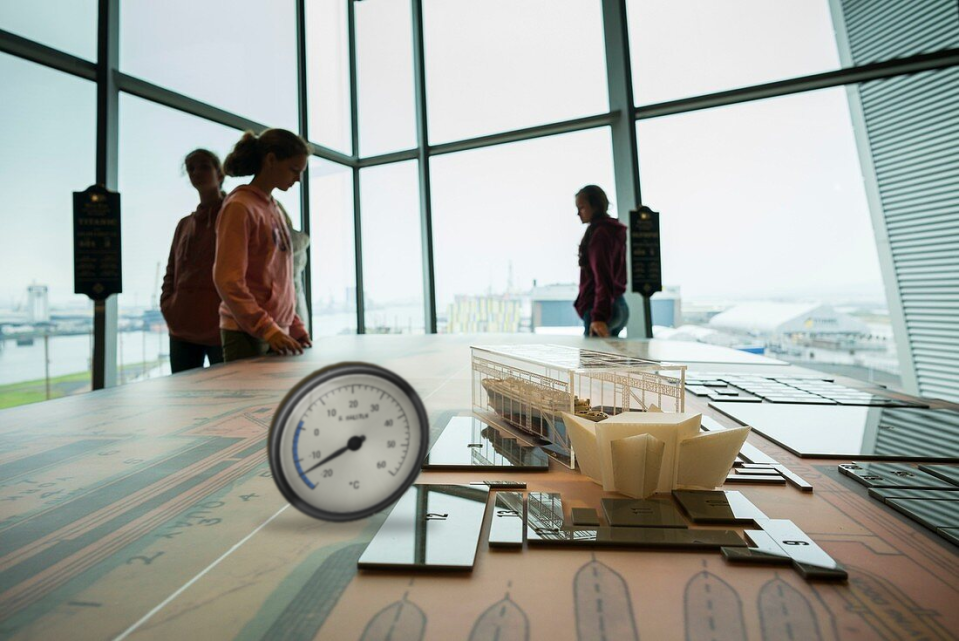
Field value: {"value": -14, "unit": "°C"}
